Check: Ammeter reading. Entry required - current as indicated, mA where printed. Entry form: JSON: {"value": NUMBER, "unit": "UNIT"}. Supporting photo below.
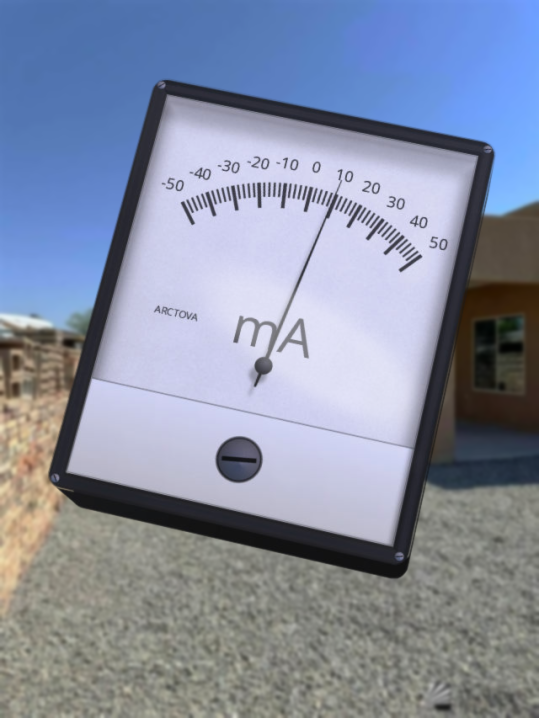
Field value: {"value": 10, "unit": "mA"}
